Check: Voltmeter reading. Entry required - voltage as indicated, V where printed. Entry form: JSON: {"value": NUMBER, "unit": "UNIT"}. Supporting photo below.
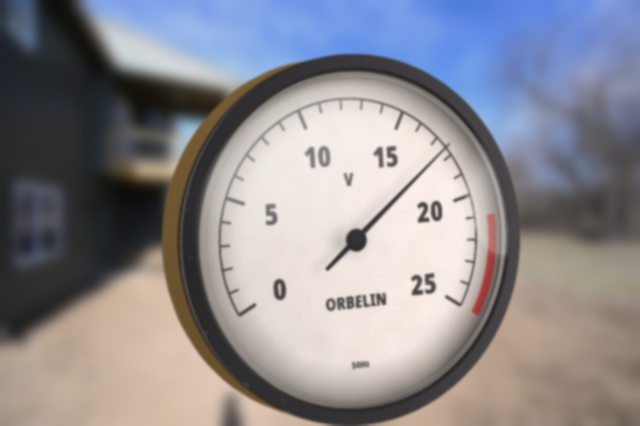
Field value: {"value": 17.5, "unit": "V"}
